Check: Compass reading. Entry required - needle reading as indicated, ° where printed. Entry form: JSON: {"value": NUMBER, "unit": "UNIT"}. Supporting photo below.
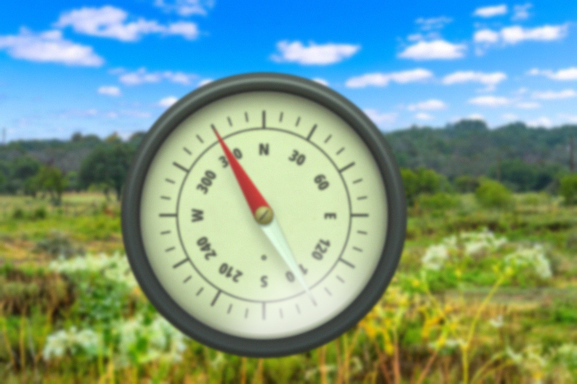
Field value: {"value": 330, "unit": "°"}
